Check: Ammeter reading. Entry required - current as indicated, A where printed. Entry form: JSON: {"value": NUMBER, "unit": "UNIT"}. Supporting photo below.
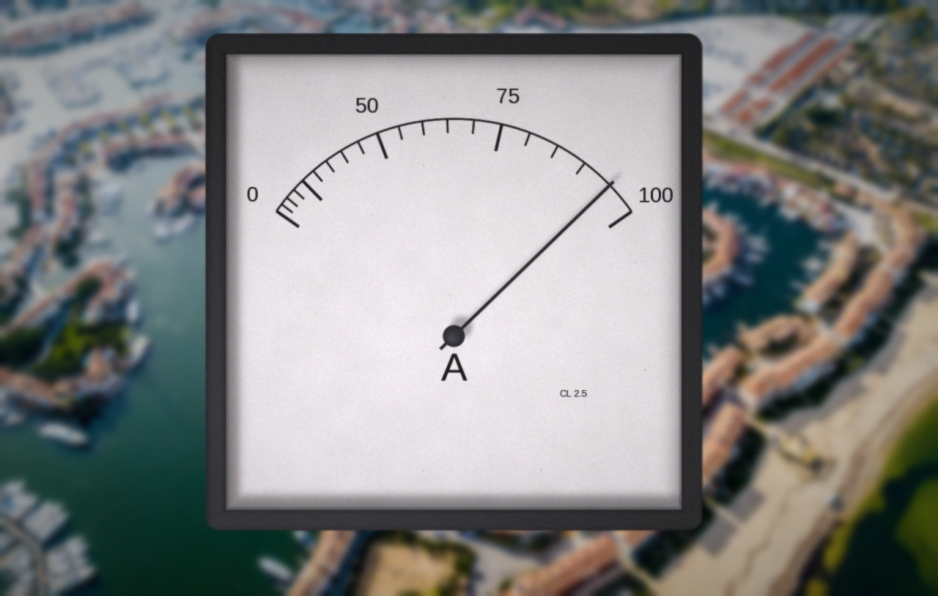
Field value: {"value": 95, "unit": "A"}
